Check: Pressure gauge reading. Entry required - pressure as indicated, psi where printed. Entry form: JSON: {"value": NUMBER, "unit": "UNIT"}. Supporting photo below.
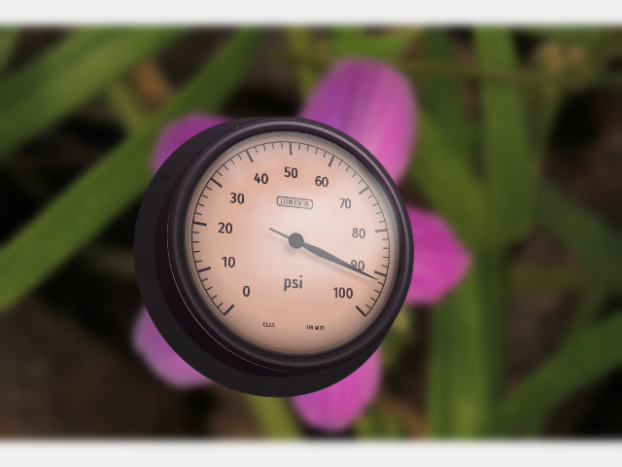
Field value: {"value": 92, "unit": "psi"}
